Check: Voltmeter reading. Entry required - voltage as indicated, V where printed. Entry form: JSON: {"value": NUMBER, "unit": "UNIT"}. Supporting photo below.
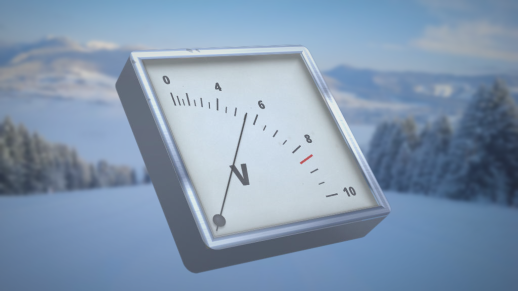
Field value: {"value": 5.5, "unit": "V"}
